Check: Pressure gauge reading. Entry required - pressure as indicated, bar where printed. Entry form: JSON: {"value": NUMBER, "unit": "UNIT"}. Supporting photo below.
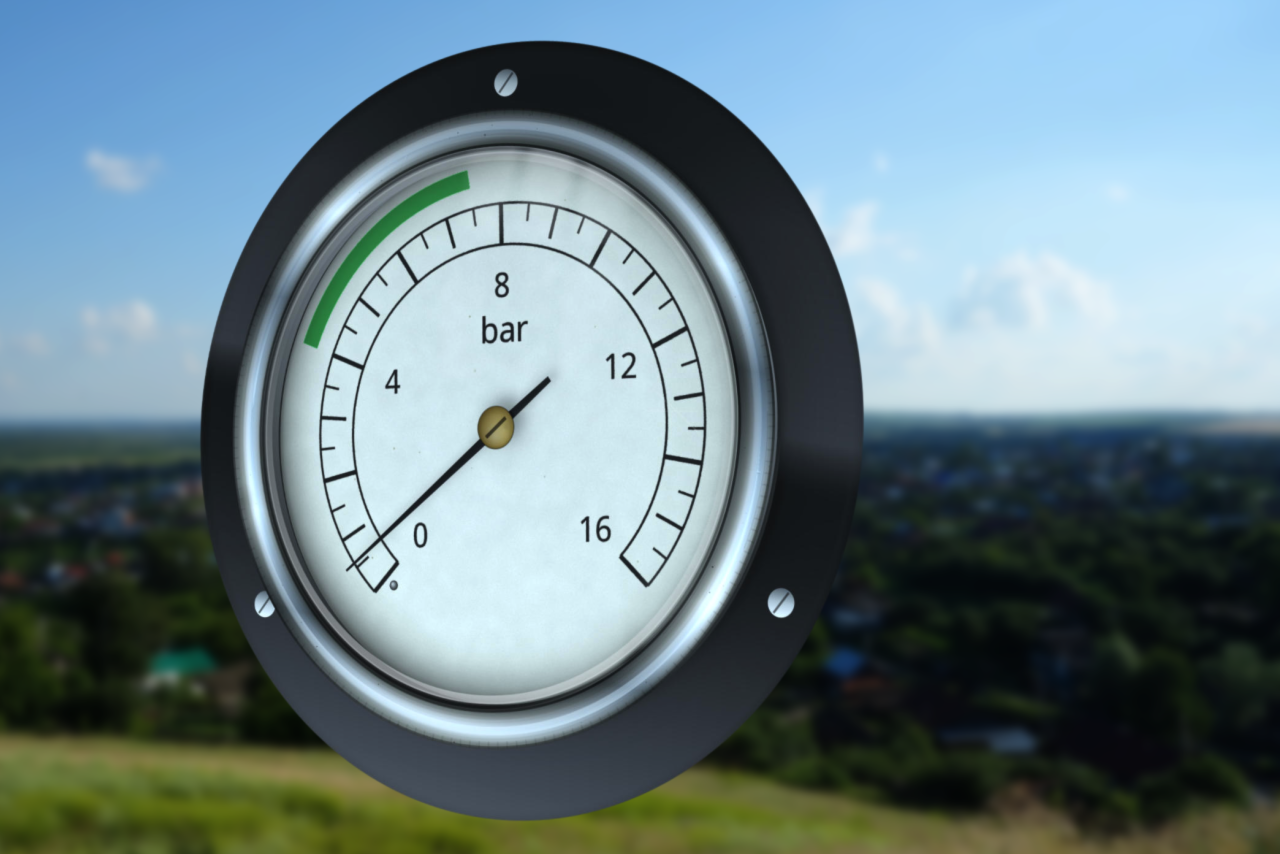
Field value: {"value": 0.5, "unit": "bar"}
